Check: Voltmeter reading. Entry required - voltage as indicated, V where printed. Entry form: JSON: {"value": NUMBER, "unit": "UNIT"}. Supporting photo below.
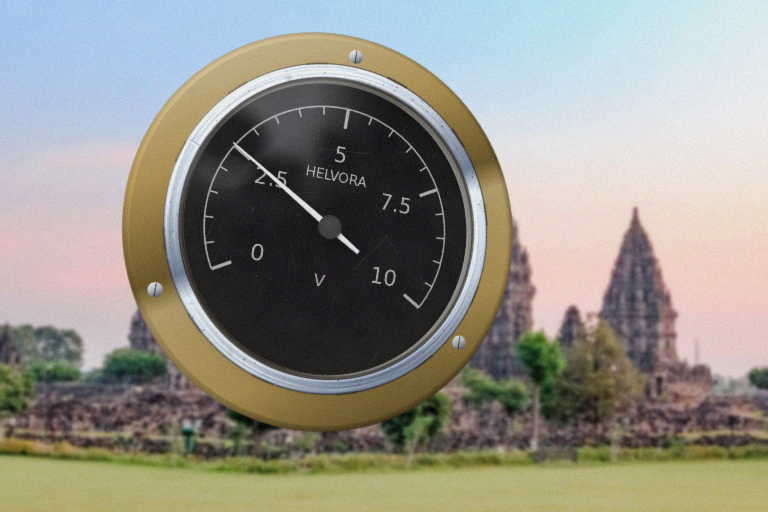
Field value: {"value": 2.5, "unit": "V"}
